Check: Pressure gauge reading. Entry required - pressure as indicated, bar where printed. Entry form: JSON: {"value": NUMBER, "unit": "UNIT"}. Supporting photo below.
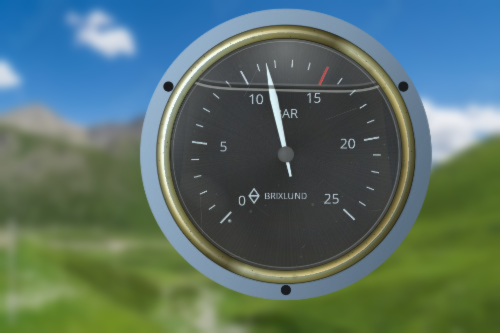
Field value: {"value": 11.5, "unit": "bar"}
